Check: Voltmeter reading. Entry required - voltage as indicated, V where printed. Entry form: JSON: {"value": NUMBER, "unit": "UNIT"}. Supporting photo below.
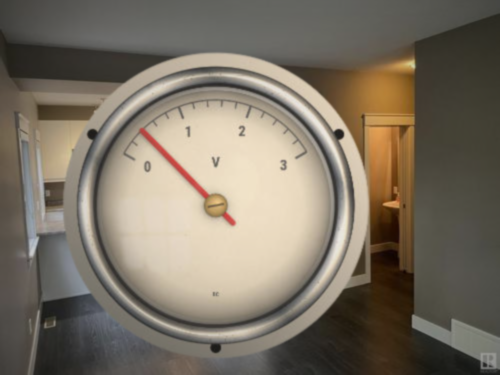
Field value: {"value": 0.4, "unit": "V"}
